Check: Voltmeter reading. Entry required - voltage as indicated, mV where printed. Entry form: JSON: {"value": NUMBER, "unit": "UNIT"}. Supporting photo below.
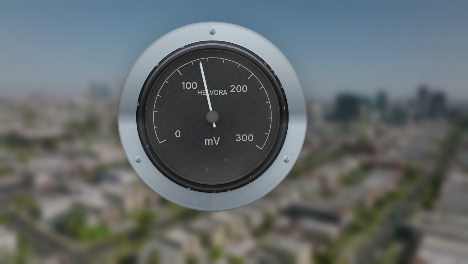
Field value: {"value": 130, "unit": "mV"}
